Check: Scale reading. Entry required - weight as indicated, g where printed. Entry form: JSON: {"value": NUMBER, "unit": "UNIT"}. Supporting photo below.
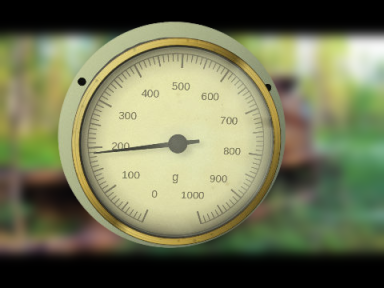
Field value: {"value": 190, "unit": "g"}
